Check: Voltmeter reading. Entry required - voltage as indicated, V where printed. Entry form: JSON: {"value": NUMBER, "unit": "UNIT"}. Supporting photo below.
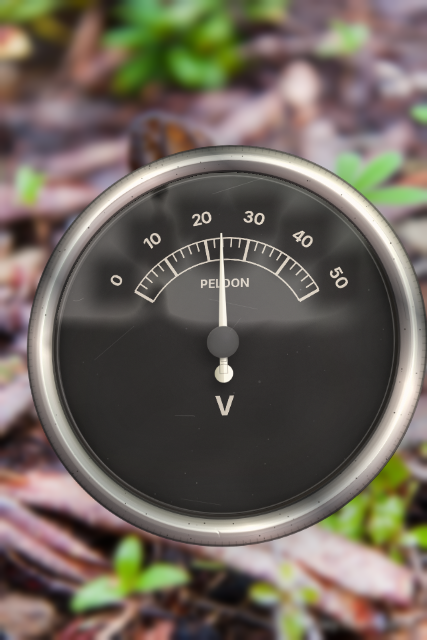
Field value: {"value": 24, "unit": "V"}
